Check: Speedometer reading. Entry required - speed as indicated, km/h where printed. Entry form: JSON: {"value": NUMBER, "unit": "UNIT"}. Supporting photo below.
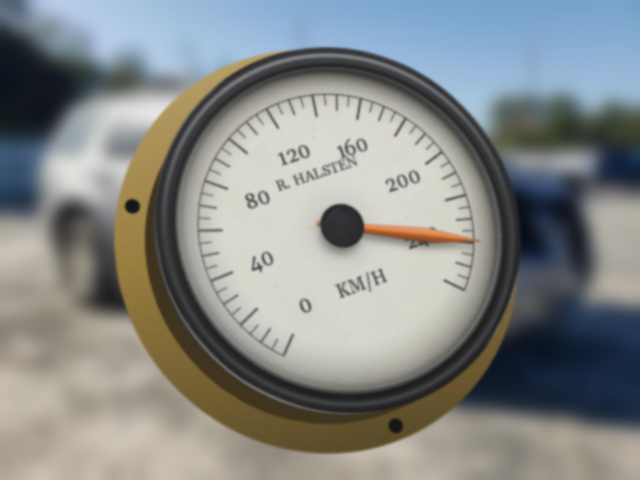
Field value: {"value": 240, "unit": "km/h"}
